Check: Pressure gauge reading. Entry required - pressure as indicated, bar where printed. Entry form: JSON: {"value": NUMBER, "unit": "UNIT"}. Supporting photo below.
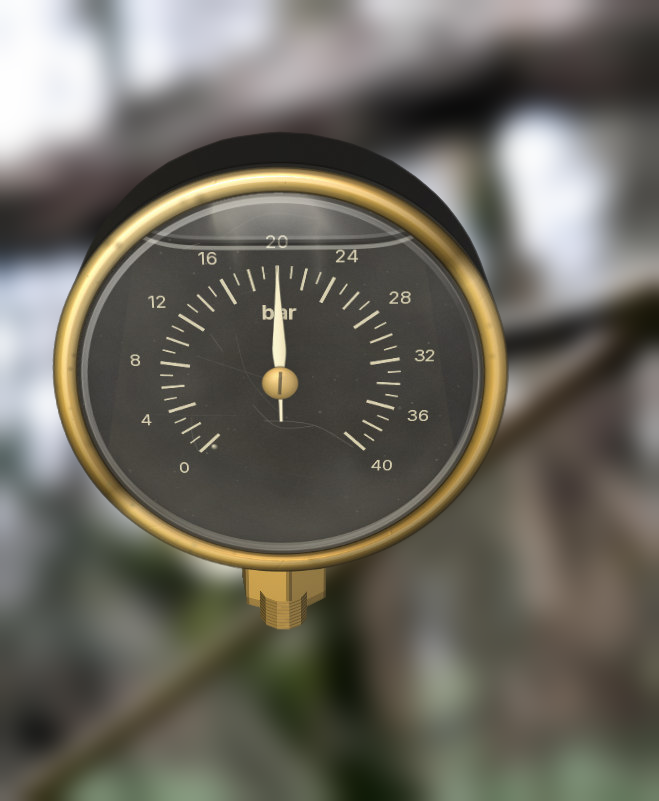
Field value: {"value": 20, "unit": "bar"}
